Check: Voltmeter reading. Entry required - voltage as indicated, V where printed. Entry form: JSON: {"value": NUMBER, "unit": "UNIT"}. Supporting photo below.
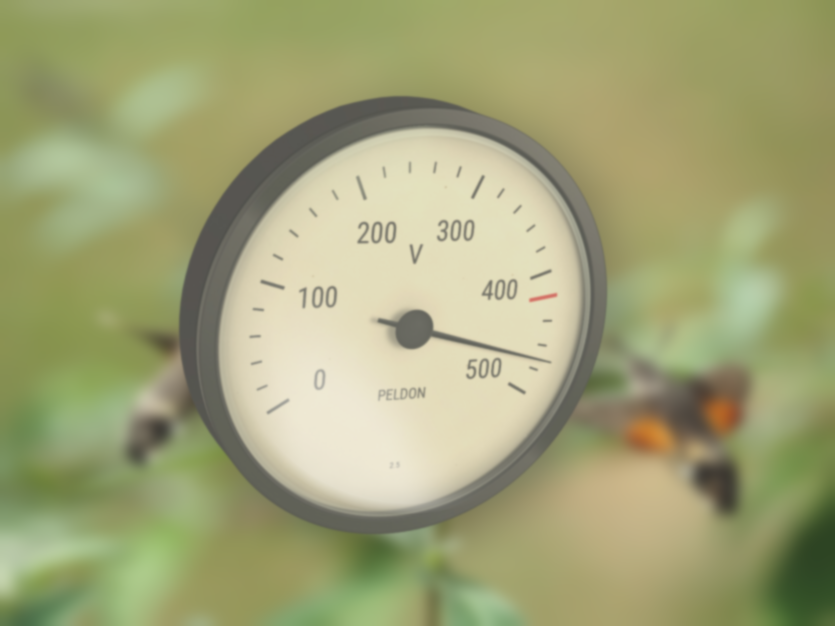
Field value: {"value": 470, "unit": "V"}
